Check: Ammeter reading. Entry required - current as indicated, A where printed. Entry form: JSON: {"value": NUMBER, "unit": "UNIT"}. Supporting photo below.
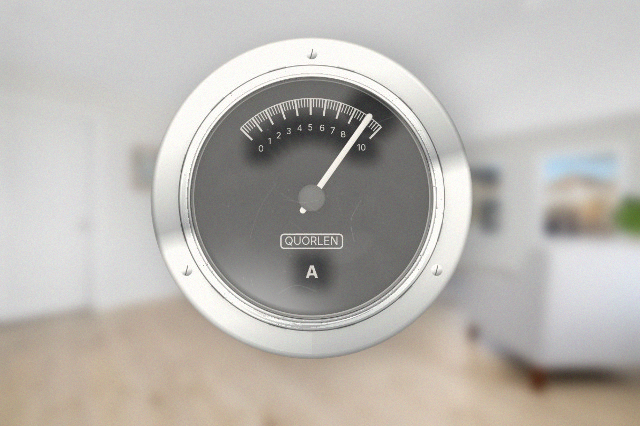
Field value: {"value": 9, "unit": "A"}
